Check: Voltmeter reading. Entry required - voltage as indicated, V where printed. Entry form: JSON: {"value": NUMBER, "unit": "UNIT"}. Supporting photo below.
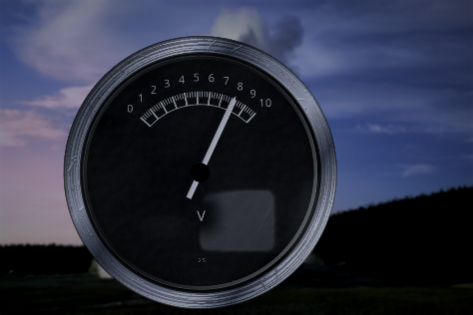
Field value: {"value": 8, "unit": "V"}
